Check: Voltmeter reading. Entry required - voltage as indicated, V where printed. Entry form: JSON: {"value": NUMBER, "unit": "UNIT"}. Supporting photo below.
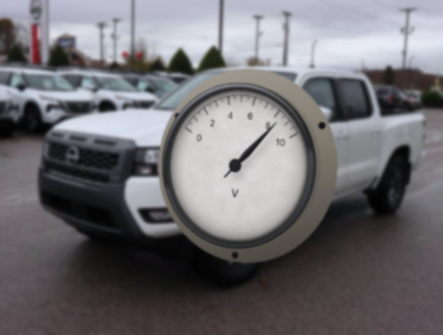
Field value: {"value": 8.5, "unit": "V"}
